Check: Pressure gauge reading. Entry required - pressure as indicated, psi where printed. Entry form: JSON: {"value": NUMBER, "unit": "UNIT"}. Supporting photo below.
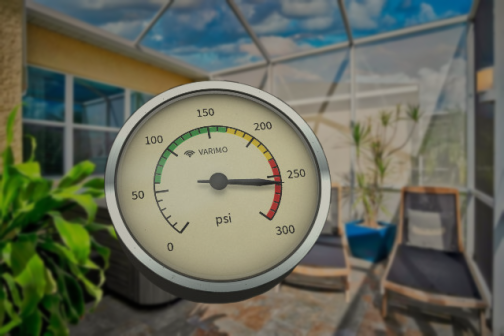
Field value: {"value": 260, "unit": "psi"}
